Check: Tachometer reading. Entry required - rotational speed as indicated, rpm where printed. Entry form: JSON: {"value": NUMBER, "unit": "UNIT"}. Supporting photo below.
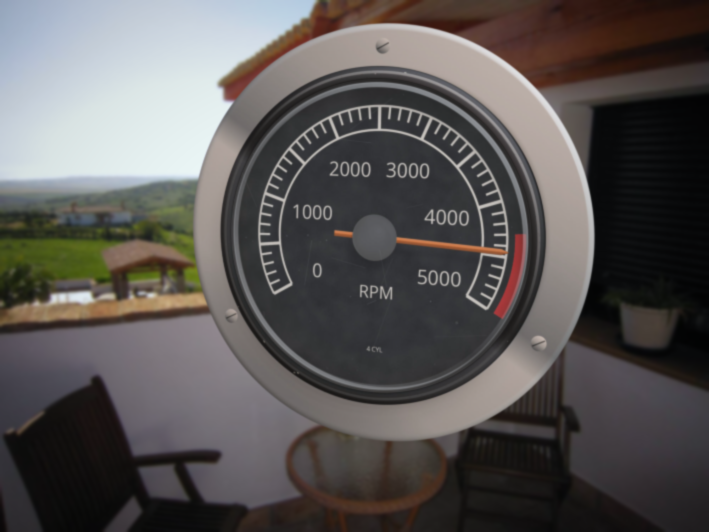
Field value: {"value": 4450, "unit": "rpm"}
